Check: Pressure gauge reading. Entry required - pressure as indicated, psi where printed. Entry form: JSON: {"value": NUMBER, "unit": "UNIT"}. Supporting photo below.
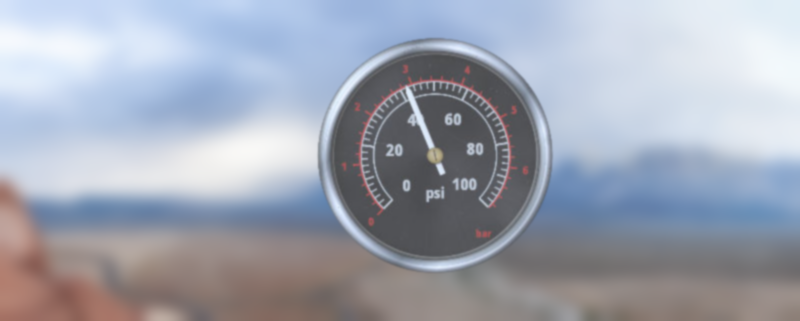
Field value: {"value": 42, "unit": "psi"}
